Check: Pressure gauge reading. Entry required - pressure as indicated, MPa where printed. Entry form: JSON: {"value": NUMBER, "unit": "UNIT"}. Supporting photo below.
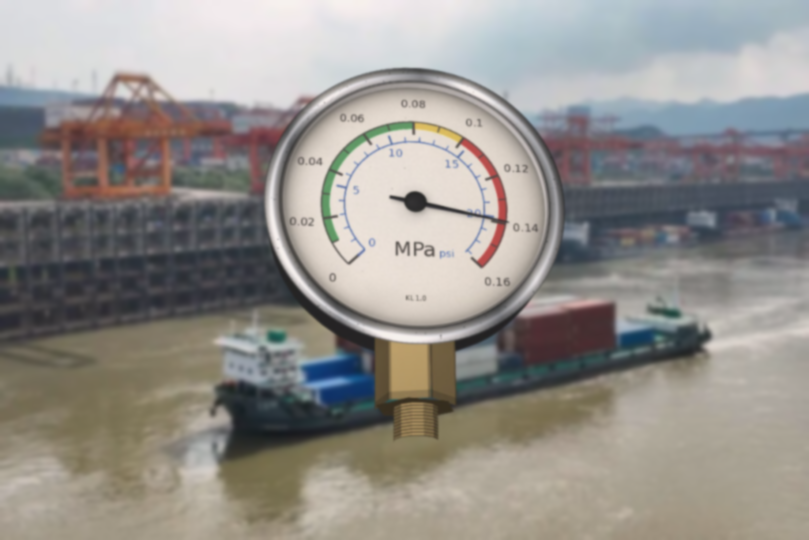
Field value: {"value": 0.14, "unit": "MPa"}
